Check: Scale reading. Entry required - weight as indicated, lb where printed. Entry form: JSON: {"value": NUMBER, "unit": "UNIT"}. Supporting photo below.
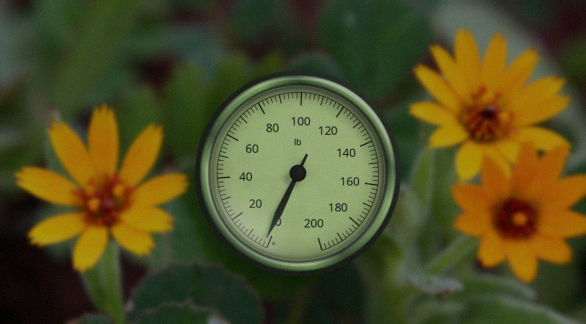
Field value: {"value": 2, "unit": "lb"}
